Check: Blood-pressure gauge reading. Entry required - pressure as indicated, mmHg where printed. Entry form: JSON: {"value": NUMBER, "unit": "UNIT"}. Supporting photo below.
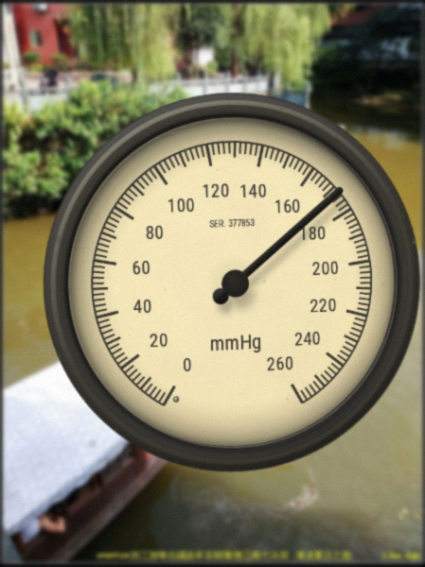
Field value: {"value": 172, "unit": "mmHg"}
